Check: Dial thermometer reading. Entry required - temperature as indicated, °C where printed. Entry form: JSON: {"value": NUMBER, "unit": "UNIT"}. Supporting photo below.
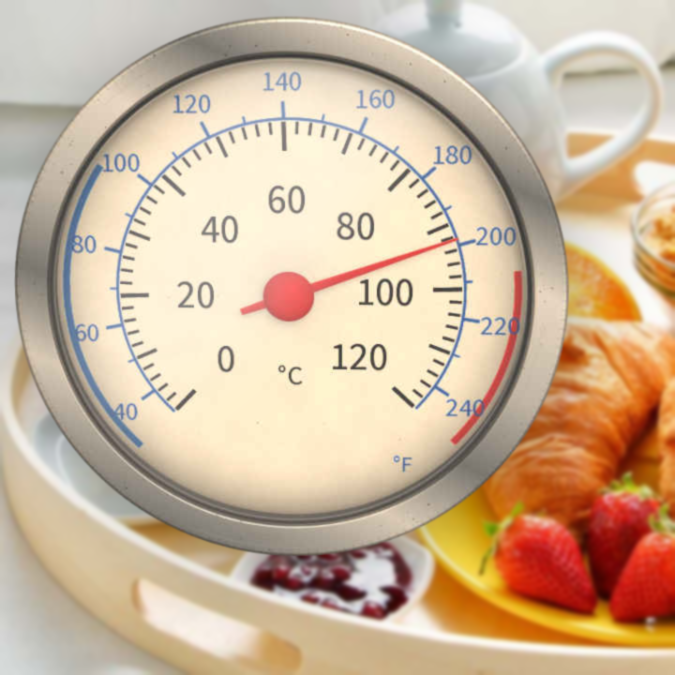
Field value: {"value": 92, "unit": "°C"}
